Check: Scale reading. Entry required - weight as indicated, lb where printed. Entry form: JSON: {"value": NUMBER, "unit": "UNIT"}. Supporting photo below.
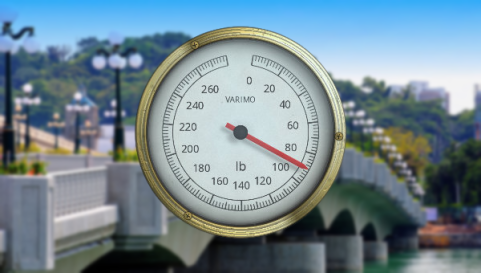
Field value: {"value": 90, "unit": "lb"}
